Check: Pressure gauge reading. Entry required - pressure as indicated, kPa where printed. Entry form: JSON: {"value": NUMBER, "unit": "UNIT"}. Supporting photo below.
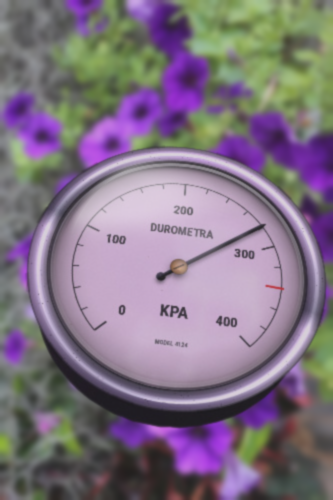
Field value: {"value": 280, "unit": "kPa"}
